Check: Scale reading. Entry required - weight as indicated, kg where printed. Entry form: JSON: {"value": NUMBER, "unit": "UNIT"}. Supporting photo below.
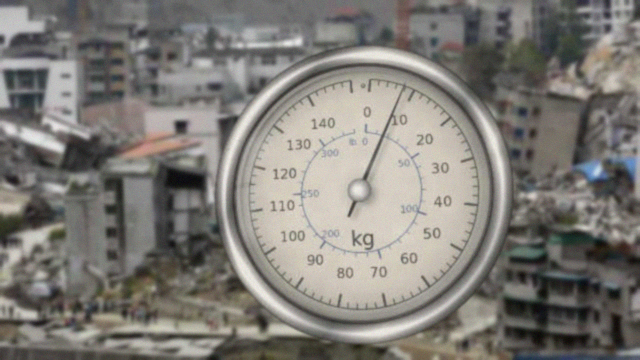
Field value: {"value": 8, "unit": "kg"}
